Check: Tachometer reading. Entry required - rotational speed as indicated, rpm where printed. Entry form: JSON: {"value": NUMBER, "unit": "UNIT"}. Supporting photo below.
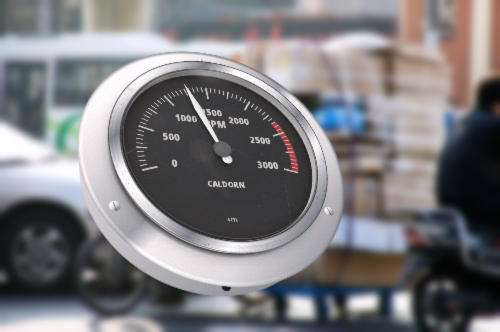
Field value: {"value": 1250, "unit": "rpm"}
